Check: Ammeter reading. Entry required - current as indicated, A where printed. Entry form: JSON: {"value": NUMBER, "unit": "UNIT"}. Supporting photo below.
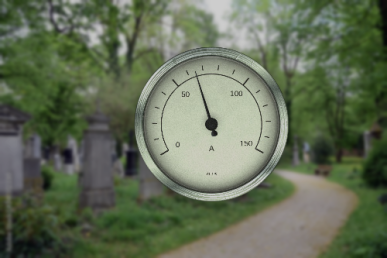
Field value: {"value": 65, "unit": "A"}
